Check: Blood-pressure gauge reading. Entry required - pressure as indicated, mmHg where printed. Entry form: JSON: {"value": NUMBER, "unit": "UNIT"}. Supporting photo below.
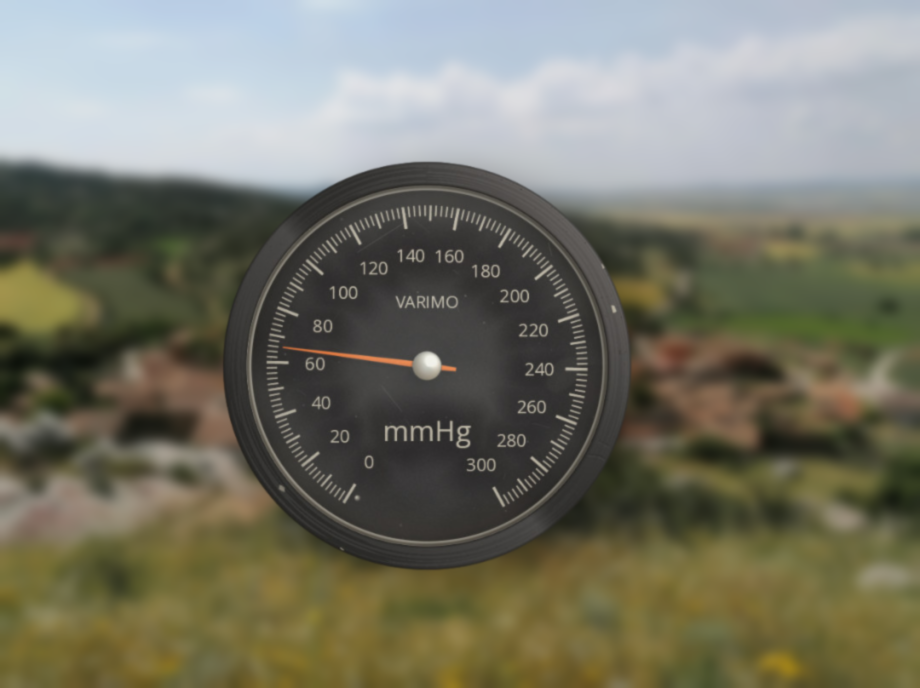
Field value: {"value": 66, "unit": "mmHg"}
